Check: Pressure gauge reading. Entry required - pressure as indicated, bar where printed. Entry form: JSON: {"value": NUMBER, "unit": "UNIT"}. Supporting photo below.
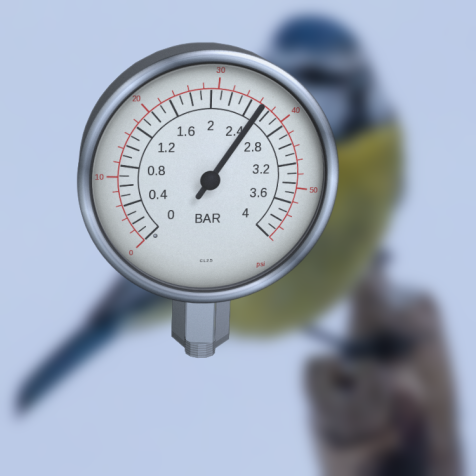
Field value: {"value": 2.5, "unit": "bar"}
